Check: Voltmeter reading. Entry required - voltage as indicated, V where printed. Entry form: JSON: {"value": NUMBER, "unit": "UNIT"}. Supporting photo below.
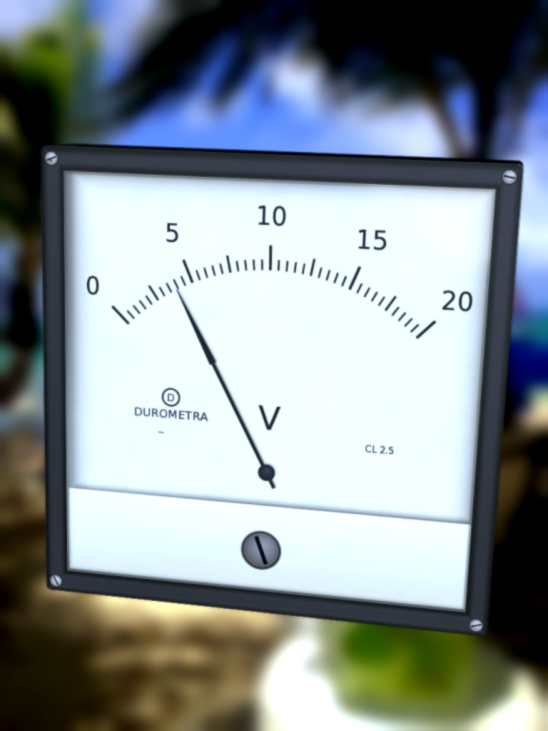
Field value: {"value": 4, "unit": "V"}
